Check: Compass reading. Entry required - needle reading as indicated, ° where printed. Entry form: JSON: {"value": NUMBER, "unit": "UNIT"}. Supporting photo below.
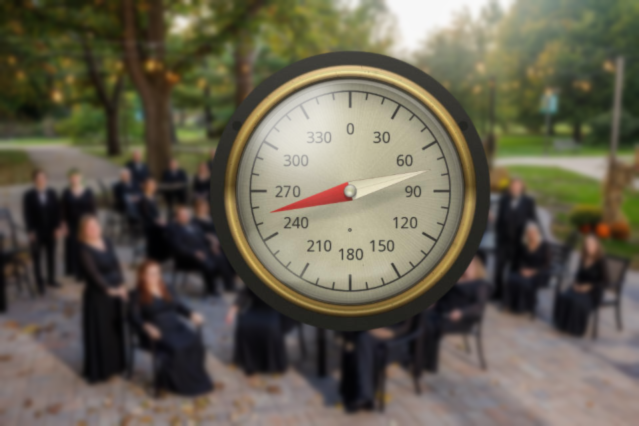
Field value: {"value": 255, "unit": "°"}
